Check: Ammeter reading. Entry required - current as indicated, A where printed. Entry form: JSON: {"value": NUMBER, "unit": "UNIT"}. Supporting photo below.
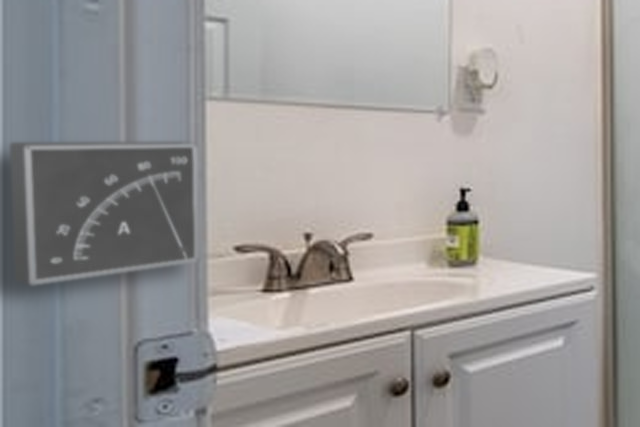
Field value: {"value": 80, "unit": "A"}
